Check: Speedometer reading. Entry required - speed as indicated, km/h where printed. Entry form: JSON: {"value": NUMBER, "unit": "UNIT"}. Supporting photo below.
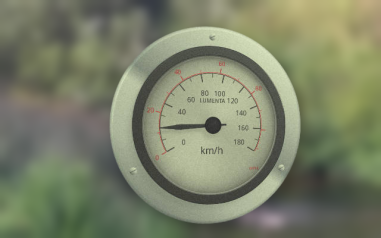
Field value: {"value": 20, "unit": "km/h"}
